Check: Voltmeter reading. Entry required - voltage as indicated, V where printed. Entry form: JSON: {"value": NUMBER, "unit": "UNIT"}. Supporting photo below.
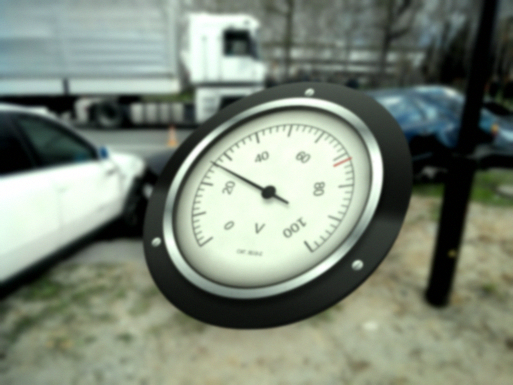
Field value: {"value": 26, "unit": "V"}
